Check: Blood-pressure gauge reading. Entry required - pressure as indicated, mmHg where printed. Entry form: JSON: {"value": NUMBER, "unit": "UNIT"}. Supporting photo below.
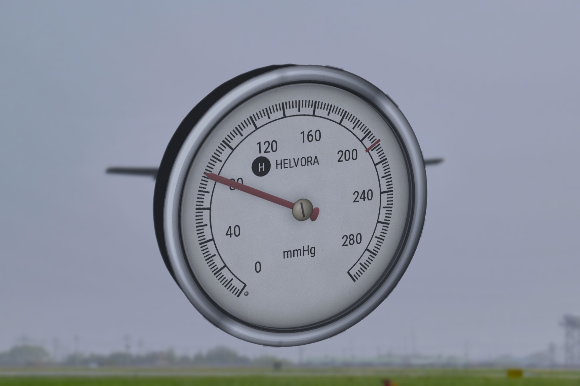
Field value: {"value": 80, "unit": "mmHg"}
